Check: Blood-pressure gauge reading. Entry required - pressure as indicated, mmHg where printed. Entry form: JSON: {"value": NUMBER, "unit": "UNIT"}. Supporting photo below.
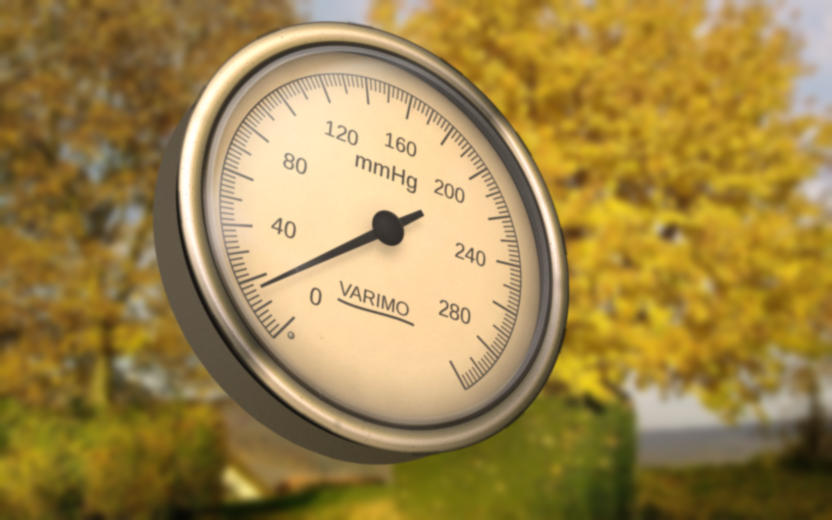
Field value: {"value": 16, "unit": "mmHg"}
